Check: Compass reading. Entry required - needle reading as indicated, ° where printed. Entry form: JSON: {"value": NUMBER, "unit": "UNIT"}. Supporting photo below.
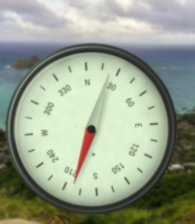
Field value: {"value": 202.5, "unit": "°"}
